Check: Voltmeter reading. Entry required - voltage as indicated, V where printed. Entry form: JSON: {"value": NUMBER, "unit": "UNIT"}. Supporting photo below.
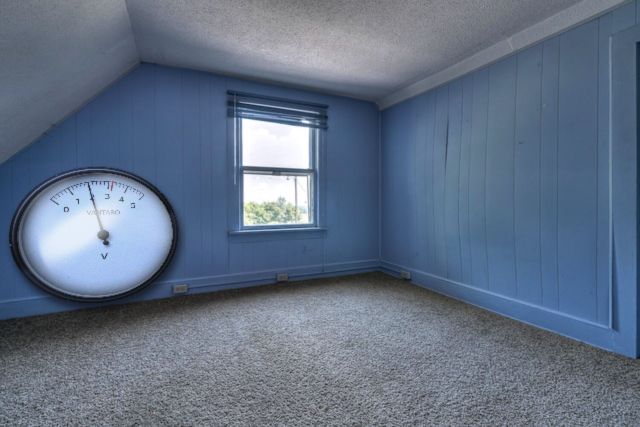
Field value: {"value": 2, "unit": "V"}
